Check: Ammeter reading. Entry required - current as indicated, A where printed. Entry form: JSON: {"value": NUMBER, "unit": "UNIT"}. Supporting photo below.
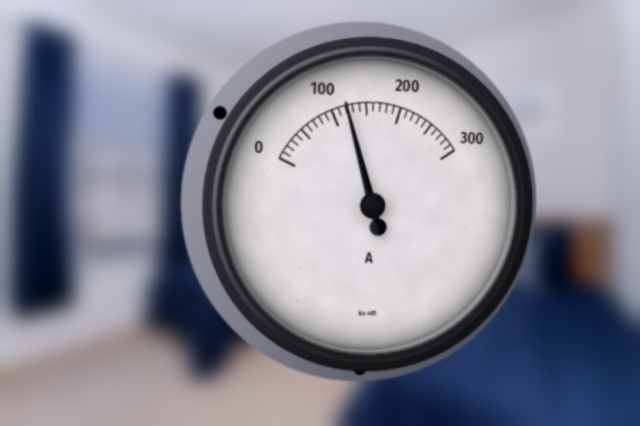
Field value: {"value": 120, "unit": "A"}
